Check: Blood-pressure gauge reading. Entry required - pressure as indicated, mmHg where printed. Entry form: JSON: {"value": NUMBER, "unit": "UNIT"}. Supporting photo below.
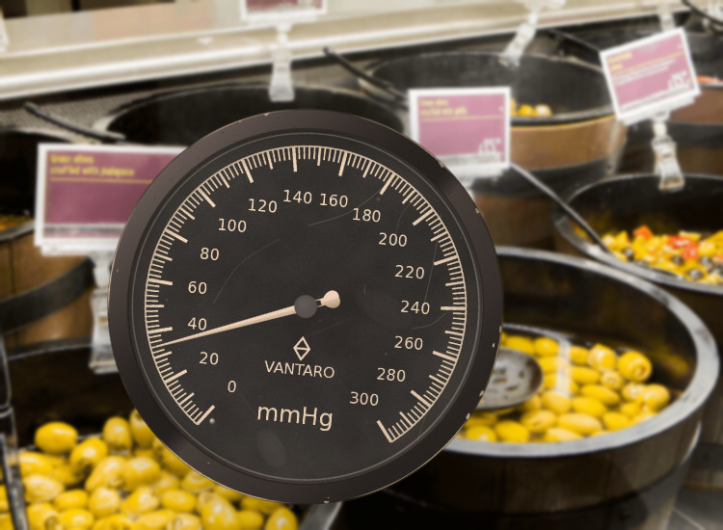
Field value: {"value": 34, "unit": "mmHg"}
